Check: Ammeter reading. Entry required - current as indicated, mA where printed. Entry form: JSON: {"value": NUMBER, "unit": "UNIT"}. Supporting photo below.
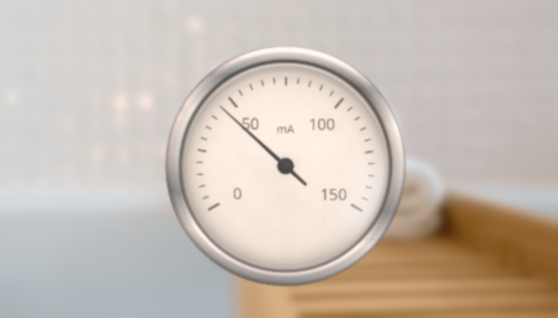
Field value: {"value": 45, "unit": "mA"}
